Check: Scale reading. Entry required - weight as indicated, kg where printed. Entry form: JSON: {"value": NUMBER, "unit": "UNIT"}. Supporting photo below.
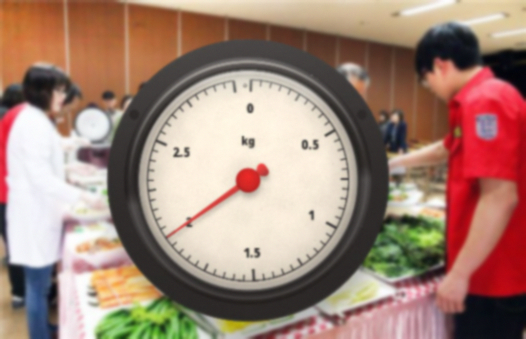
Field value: {"value": 2, "unit": "kg"}
